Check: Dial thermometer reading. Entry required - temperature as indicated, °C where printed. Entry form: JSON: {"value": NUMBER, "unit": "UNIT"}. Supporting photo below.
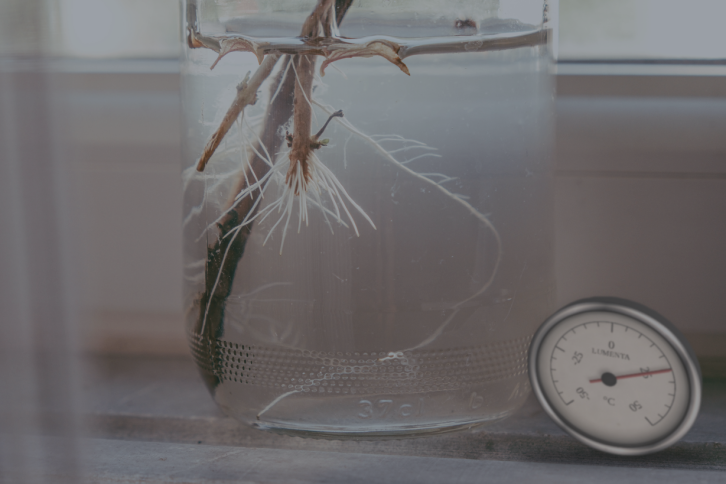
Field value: {"value": 25, "unit": "°C"}
